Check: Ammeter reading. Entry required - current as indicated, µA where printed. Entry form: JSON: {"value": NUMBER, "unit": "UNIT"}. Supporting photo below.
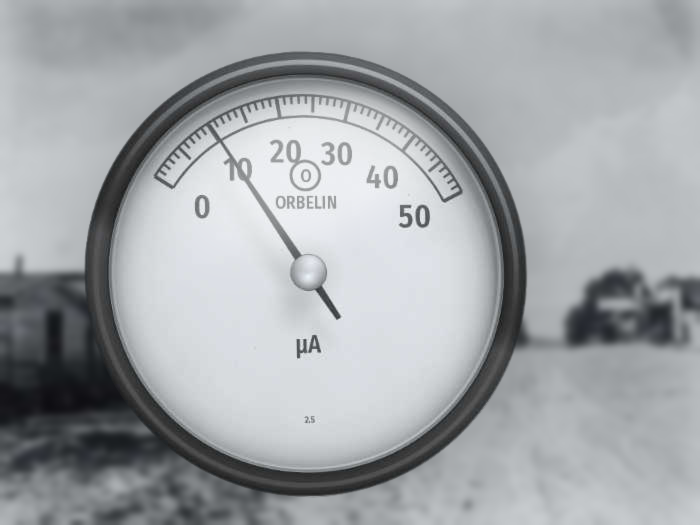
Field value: {"value": 10, "unit": "µA"}
